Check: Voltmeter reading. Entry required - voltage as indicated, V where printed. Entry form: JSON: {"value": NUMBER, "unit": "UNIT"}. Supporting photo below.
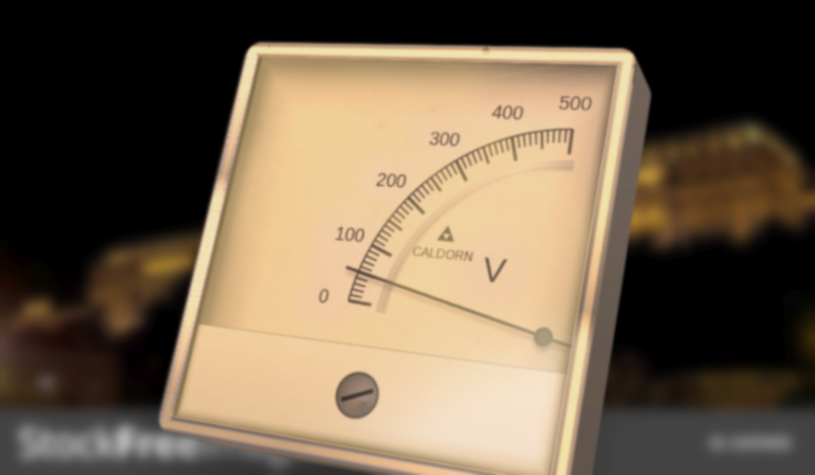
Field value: {"value": 50, "unit": "V"}
